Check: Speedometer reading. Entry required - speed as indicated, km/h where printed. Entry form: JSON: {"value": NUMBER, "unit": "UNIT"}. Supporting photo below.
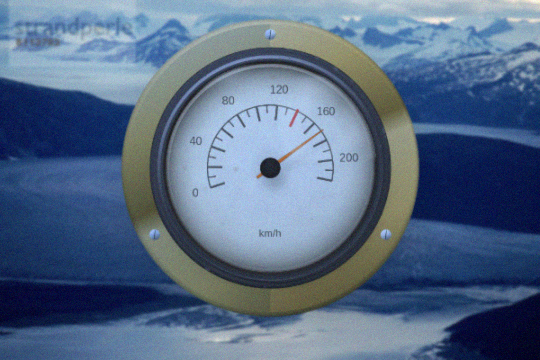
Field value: {"value": 170, "unit": "km/h"}
